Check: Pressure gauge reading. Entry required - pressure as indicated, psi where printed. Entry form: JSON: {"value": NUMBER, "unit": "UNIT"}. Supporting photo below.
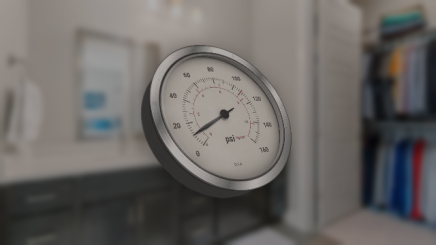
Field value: {"value": 10, "unit": "psi"}
